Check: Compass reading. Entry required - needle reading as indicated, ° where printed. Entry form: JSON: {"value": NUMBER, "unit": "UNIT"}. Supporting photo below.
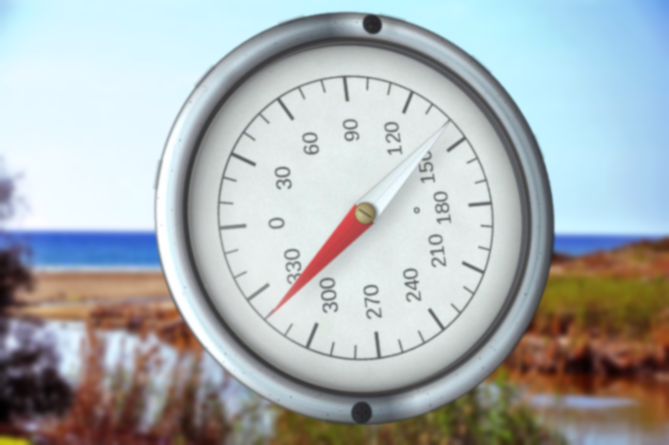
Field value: {"value": 320, "unit": "°"}
